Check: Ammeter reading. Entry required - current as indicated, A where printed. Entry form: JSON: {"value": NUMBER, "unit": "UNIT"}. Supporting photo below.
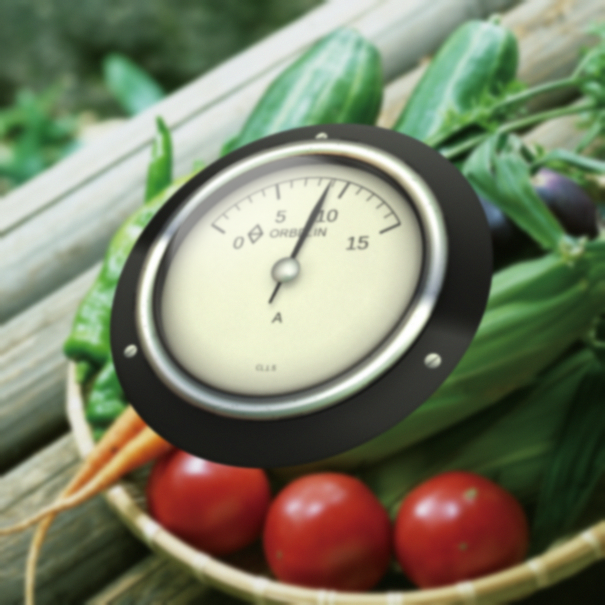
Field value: {"value": 9, "unit": "A"}
